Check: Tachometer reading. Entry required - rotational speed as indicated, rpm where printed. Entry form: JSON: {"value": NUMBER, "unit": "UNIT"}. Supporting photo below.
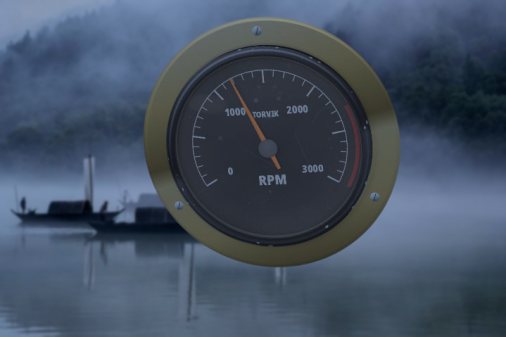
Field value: {"value": 1200, "unit": "rpm"}
